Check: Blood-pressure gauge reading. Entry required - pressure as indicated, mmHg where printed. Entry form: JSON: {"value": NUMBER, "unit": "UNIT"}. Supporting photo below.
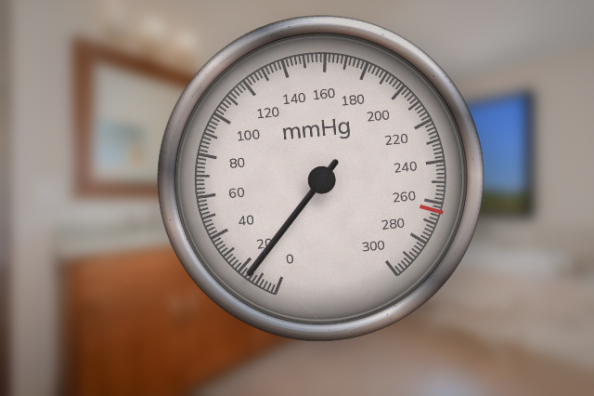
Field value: {"value": 16, "unit": "mmHg"}
